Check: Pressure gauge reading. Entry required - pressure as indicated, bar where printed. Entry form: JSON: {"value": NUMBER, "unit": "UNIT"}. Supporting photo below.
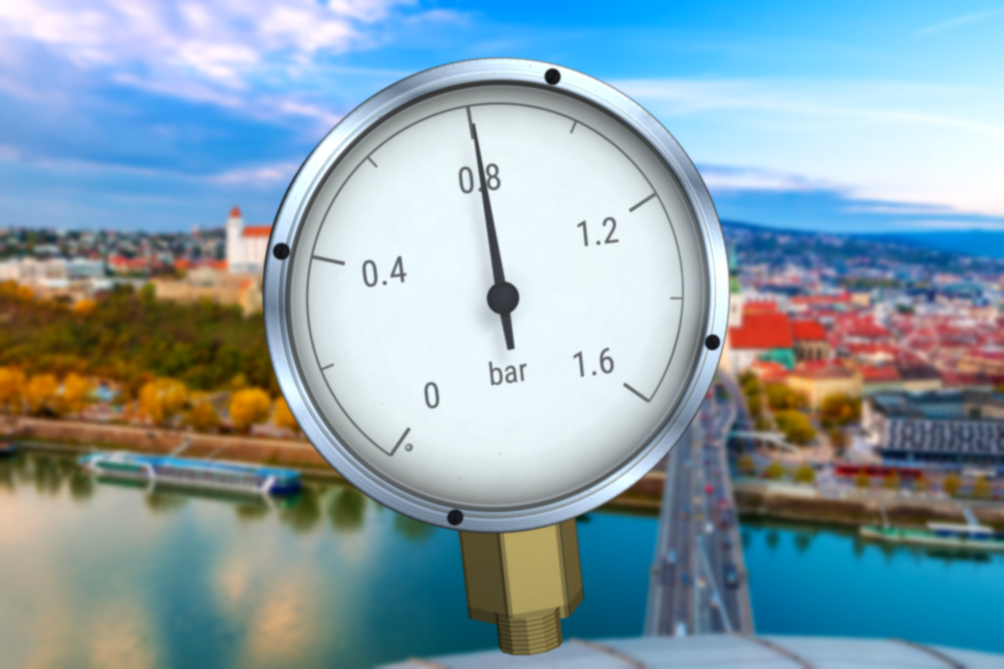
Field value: {"value": 0.8, "unit": "bar"}
